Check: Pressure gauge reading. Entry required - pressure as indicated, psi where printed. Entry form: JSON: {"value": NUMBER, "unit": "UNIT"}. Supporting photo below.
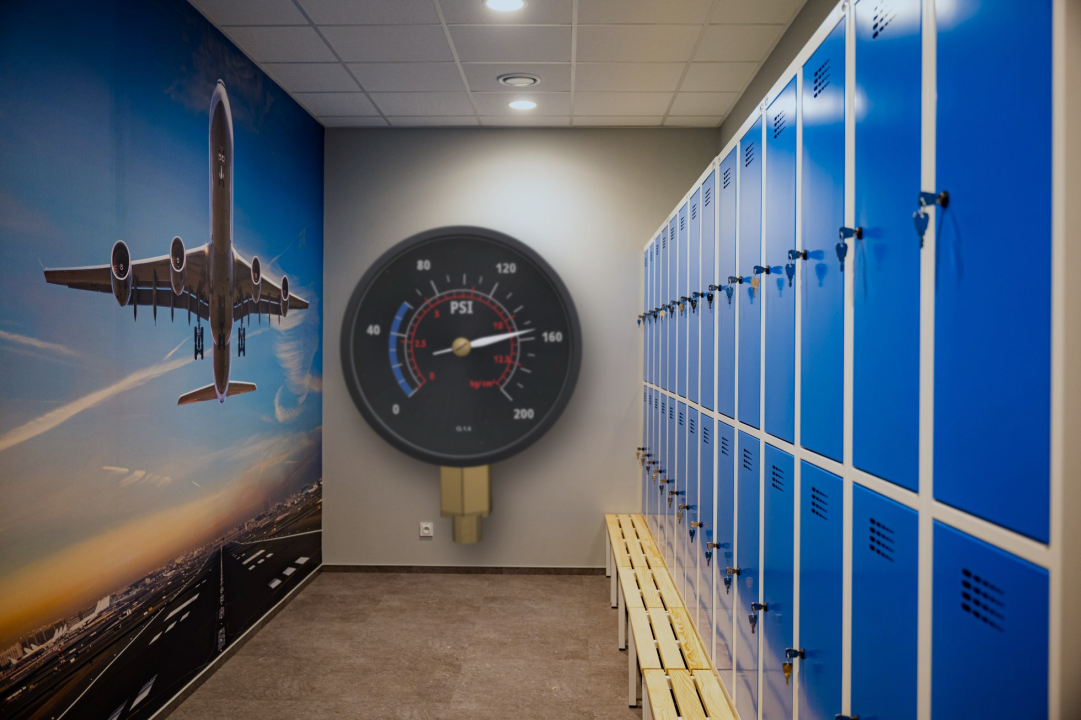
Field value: {"value": 155, "unit": "psi"}
